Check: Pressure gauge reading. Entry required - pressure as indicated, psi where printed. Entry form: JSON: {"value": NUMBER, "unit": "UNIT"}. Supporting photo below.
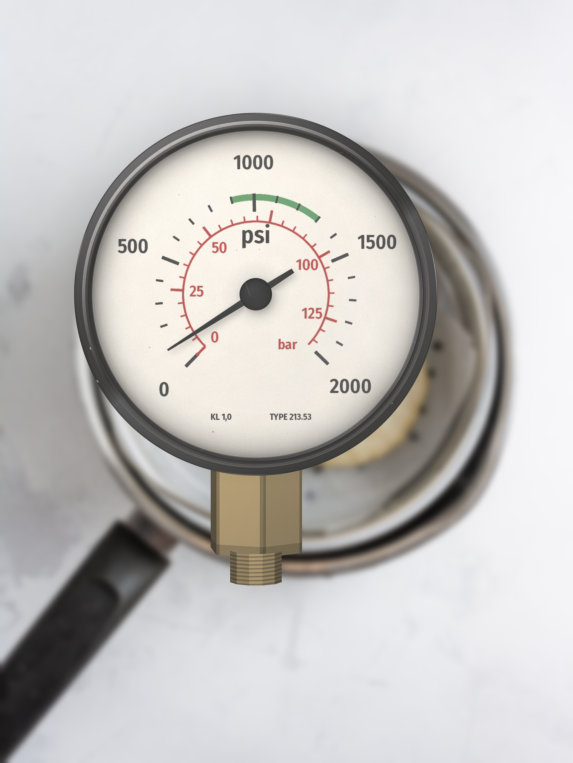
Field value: {"value": 100, "unit": "psi"}
